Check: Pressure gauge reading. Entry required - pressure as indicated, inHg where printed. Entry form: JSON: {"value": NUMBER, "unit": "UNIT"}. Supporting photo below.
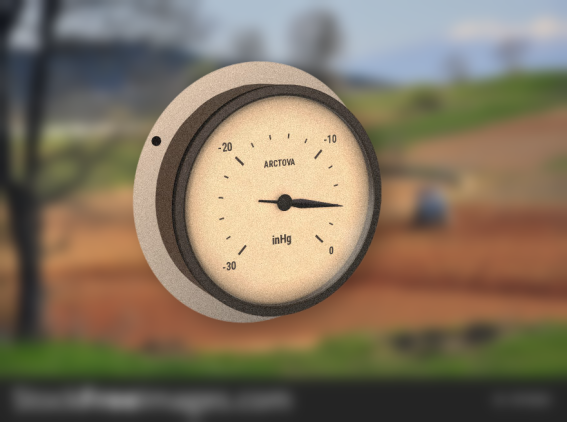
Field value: {"value": -4, "unit": "inHg"}
